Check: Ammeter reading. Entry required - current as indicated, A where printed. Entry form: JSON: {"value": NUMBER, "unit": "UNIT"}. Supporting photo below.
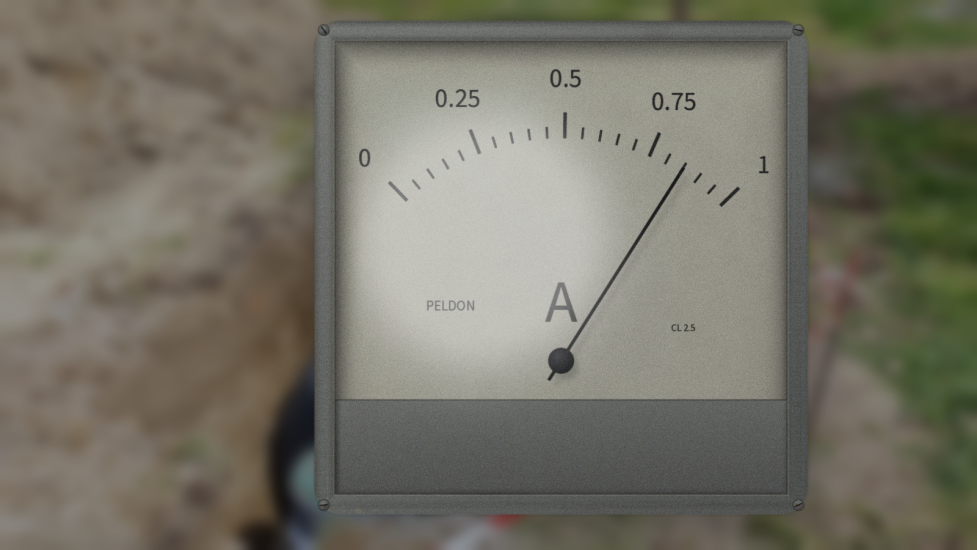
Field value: {"value": 0.85, "unit": "A"}
